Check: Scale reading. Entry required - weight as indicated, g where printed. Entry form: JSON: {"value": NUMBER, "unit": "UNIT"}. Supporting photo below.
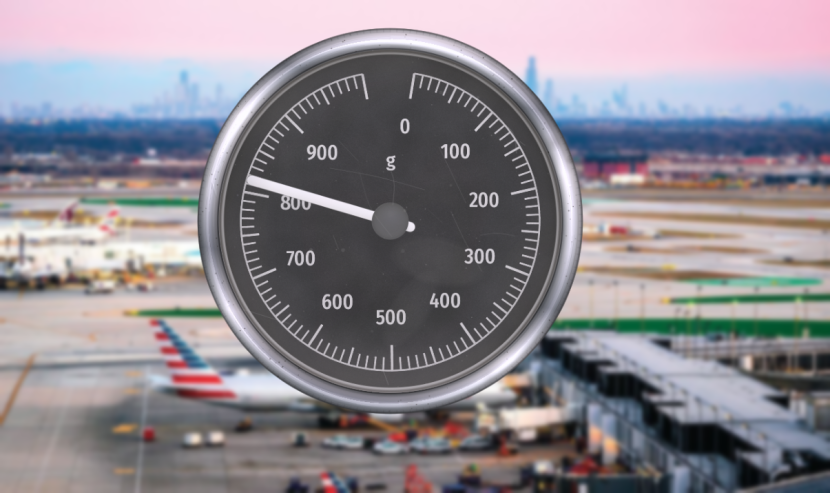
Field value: {"value": 815, "unit": "g"}
